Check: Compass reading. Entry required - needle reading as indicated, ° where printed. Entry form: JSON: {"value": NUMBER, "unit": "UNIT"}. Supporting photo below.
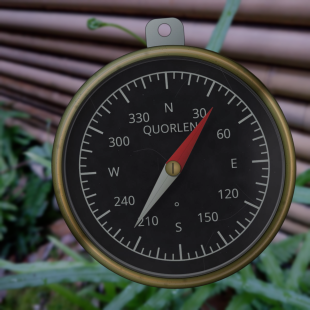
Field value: {"value": 37.5, "unit": "°"}
